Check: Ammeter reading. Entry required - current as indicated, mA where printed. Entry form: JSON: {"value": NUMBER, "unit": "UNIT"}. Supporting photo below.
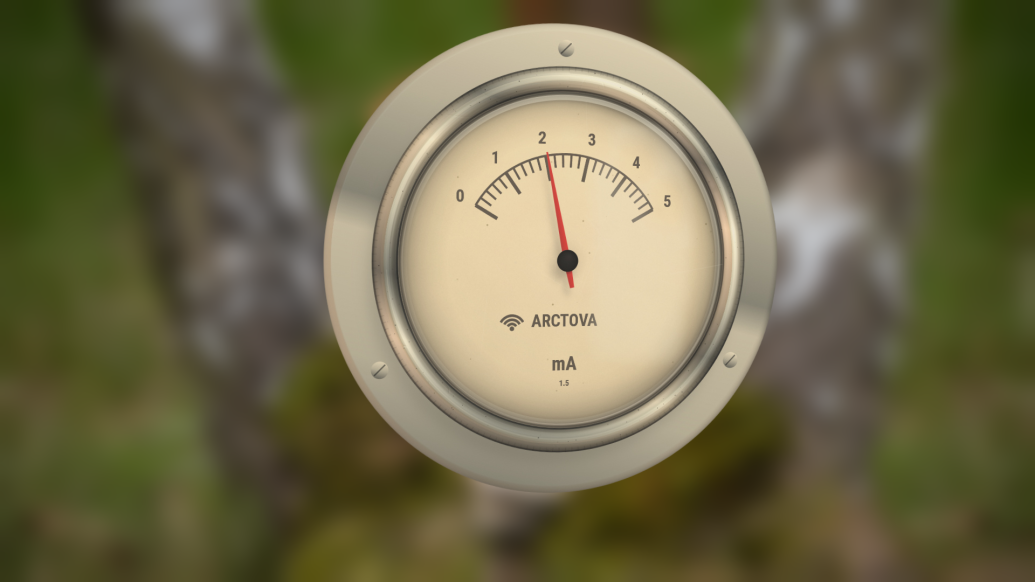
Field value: {"value": 2, "unit": "mA"}
